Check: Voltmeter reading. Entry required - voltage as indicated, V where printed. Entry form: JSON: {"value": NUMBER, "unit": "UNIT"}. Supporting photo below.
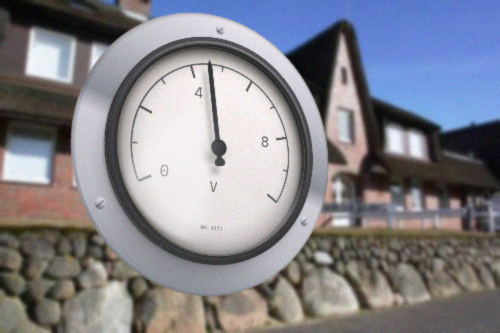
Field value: {"value": 4.5, "unit": "V"}
